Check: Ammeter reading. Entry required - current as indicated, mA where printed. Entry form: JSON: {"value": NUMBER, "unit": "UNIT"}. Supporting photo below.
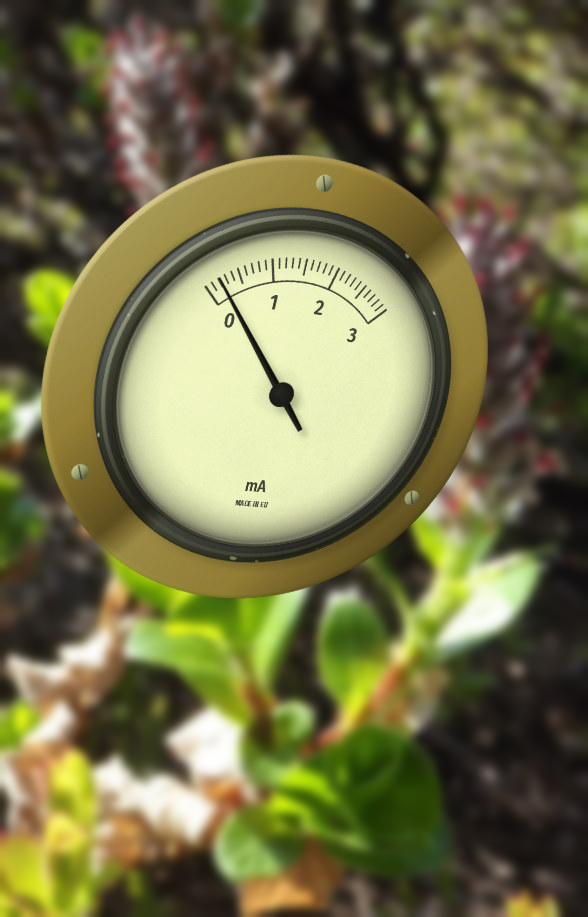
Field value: {"value": 0.2, "unit": "mA"}
